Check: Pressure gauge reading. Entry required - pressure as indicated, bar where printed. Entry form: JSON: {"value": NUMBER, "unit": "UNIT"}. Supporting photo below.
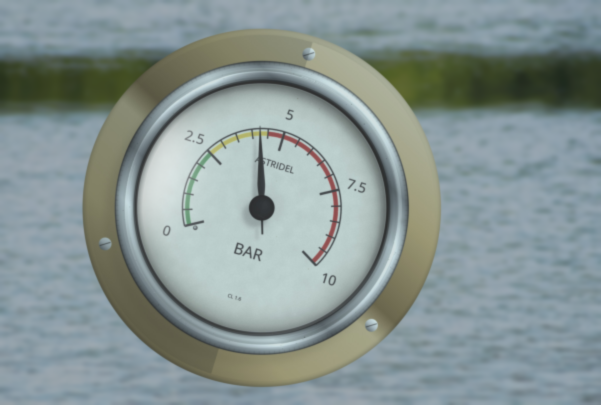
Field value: {"value": 4.25, "unit": "bar"}
